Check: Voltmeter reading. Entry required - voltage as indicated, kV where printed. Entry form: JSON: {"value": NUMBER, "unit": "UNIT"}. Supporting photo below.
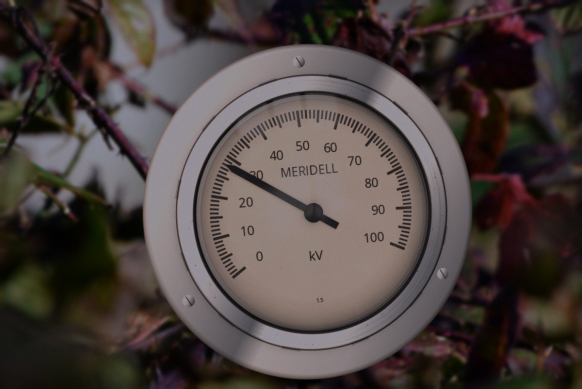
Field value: {"value": 28, "unit": "kV"}
